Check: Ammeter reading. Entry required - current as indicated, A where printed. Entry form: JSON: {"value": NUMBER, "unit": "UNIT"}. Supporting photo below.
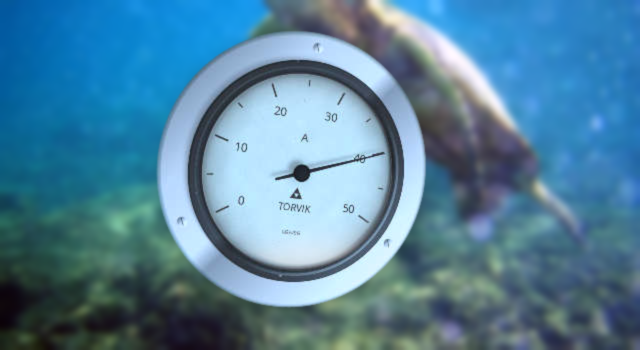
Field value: {"value": 40, "unit": "A"}
